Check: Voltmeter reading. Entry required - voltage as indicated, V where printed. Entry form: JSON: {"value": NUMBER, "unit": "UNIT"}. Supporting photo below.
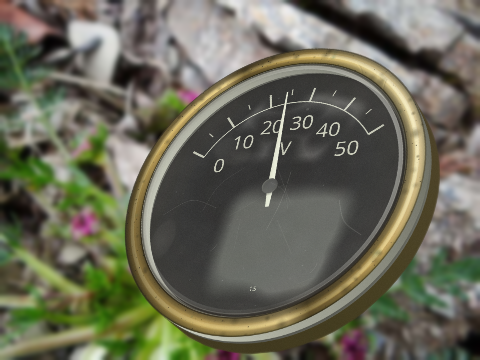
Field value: {"value": 25, "unit": "V"}
